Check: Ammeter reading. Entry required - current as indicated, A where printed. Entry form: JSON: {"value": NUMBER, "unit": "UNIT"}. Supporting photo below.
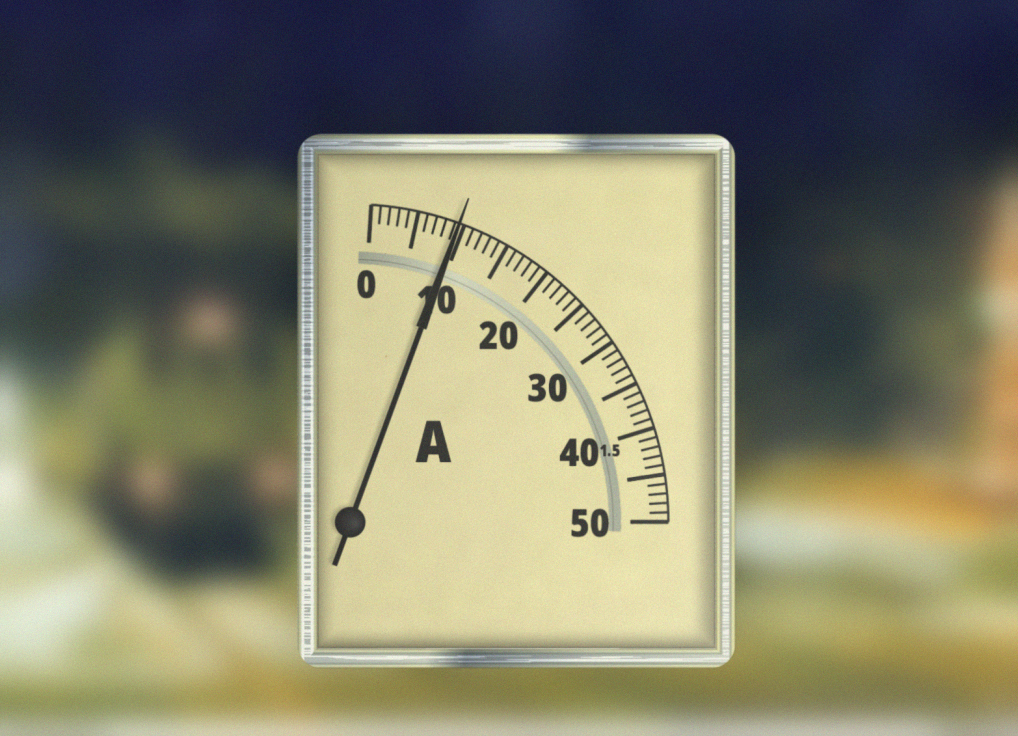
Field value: {"value": 9.5, "unit": "A"}
